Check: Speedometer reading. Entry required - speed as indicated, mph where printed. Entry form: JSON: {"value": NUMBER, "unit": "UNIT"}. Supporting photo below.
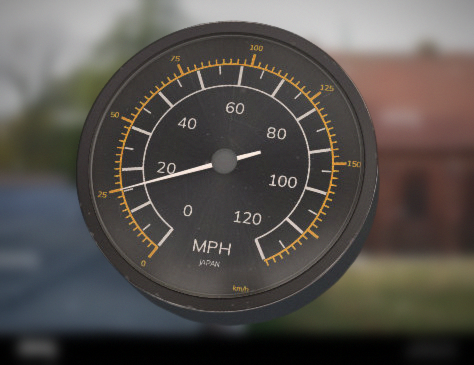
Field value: {"value": 15, "unit": "mph"}
